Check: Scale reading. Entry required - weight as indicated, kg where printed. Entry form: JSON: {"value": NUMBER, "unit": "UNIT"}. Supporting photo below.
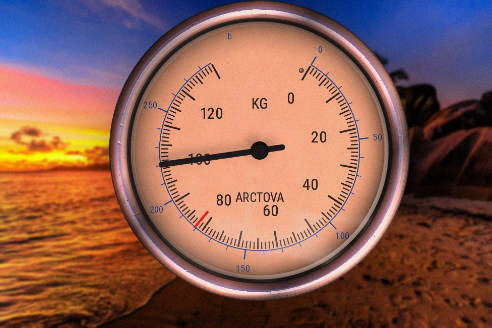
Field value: {"value": 100, "unit": "kg"}
